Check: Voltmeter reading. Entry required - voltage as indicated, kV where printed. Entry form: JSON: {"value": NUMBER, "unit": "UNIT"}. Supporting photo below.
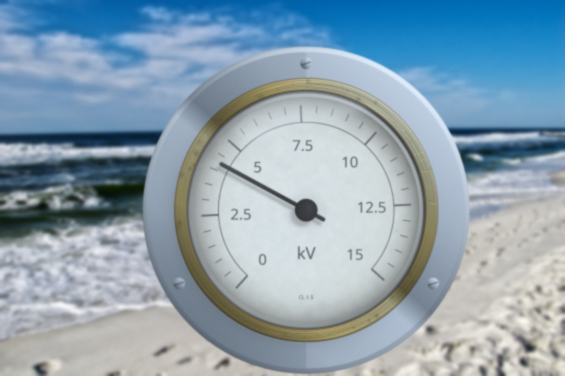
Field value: {"value": 4.25, "unit": "kV"}
